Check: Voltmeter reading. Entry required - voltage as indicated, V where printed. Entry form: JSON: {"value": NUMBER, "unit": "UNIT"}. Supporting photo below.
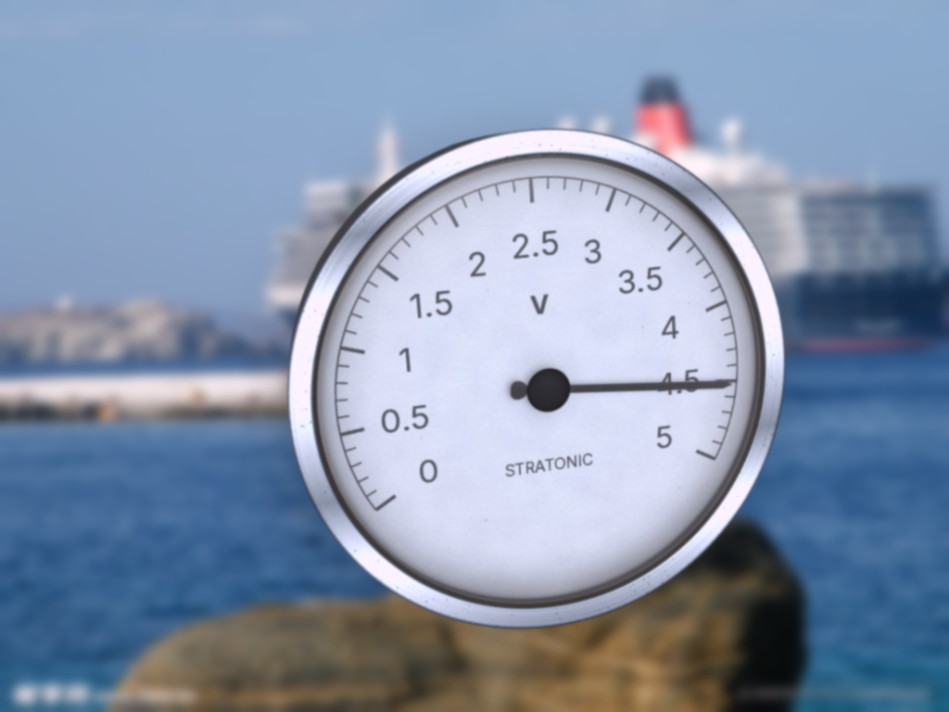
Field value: {"value": 4.5, "unit": "V"}
